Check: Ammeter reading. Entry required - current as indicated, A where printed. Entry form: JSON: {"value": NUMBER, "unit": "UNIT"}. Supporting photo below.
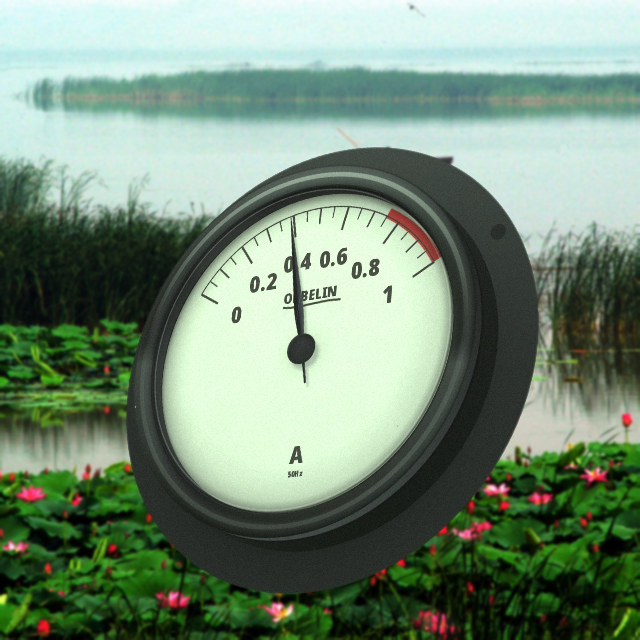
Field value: {"value": 0.4, "unit": "A"}
